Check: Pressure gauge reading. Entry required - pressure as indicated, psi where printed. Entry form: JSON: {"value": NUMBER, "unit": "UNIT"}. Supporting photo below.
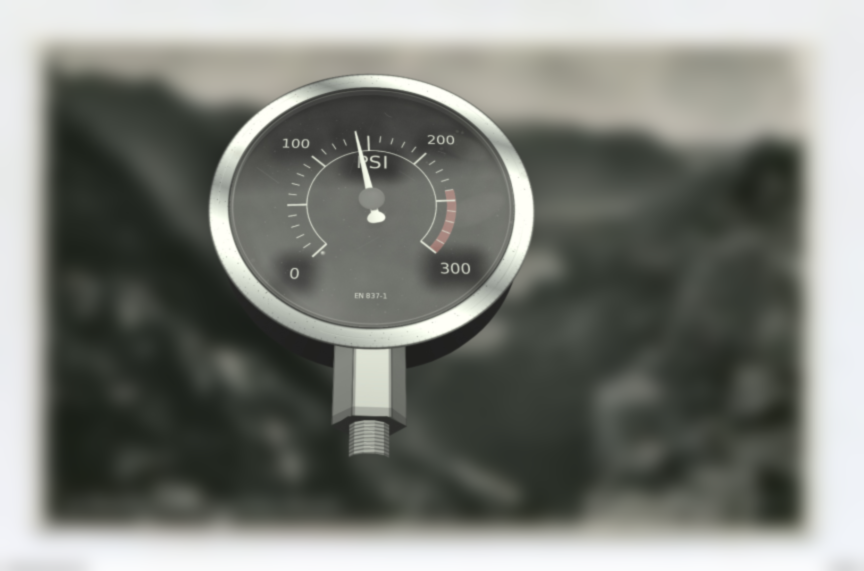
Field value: {"value": 140, "unit": "psi"}
